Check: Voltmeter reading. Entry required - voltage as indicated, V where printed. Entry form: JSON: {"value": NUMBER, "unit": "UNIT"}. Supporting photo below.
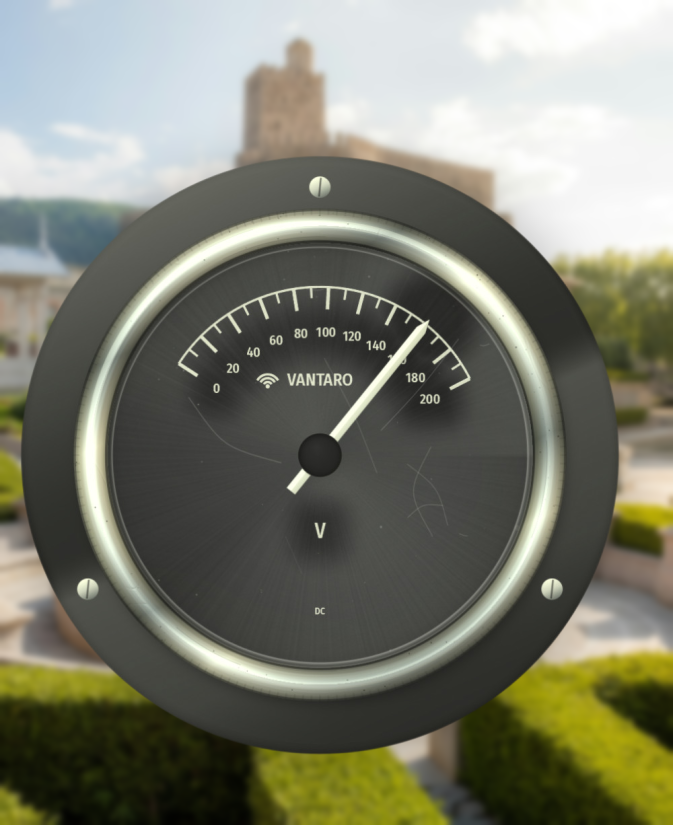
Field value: {"value": 160, "unit": "V"}
